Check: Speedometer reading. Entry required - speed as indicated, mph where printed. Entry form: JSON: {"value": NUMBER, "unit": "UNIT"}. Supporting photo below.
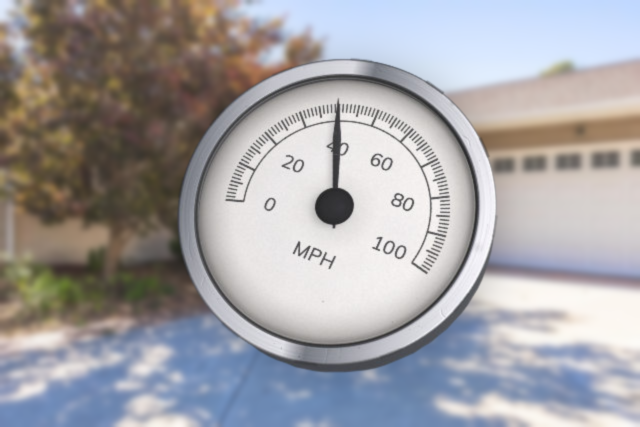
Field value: {"value": 40, "unit": "mph"}
